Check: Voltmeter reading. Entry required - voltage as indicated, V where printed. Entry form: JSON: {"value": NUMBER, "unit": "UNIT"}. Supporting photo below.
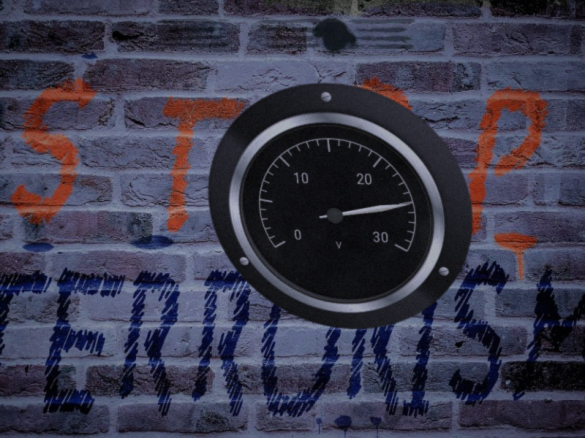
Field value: {"value": 25, "unit": "V"}
